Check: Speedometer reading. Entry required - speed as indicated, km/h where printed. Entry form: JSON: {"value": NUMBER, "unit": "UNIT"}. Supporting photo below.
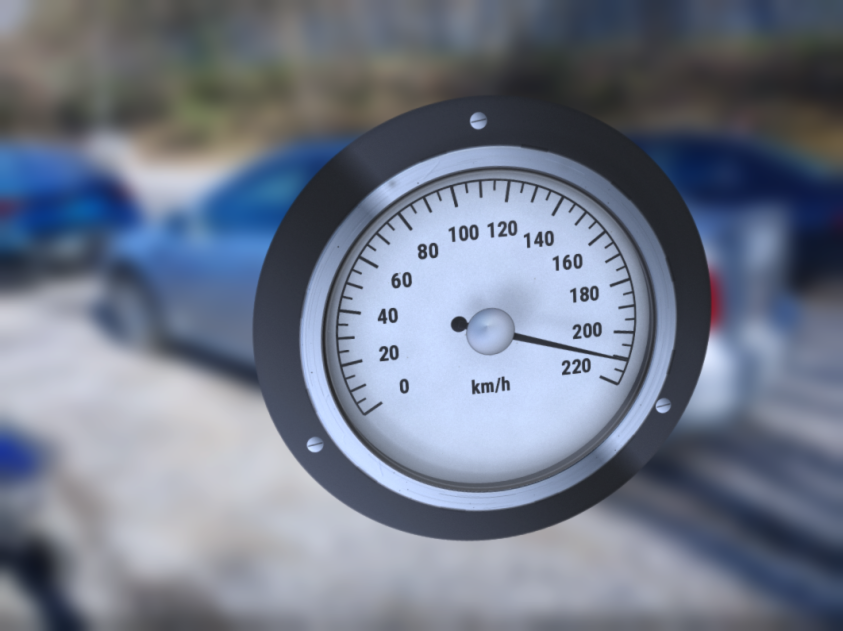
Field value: {"value": 210, "unit": "km/h"}
